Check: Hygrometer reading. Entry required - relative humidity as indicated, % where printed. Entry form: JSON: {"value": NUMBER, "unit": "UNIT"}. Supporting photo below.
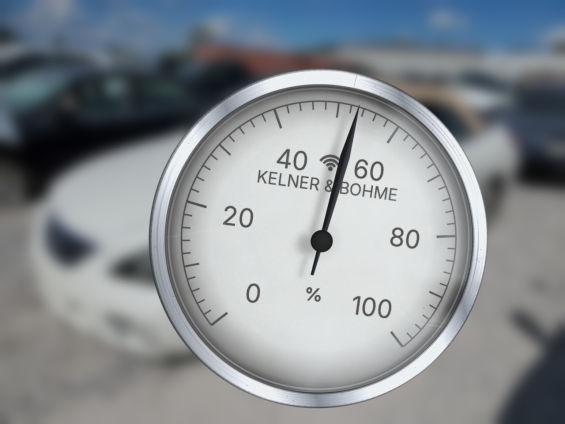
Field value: {"value": 53, "unit": "%"}
